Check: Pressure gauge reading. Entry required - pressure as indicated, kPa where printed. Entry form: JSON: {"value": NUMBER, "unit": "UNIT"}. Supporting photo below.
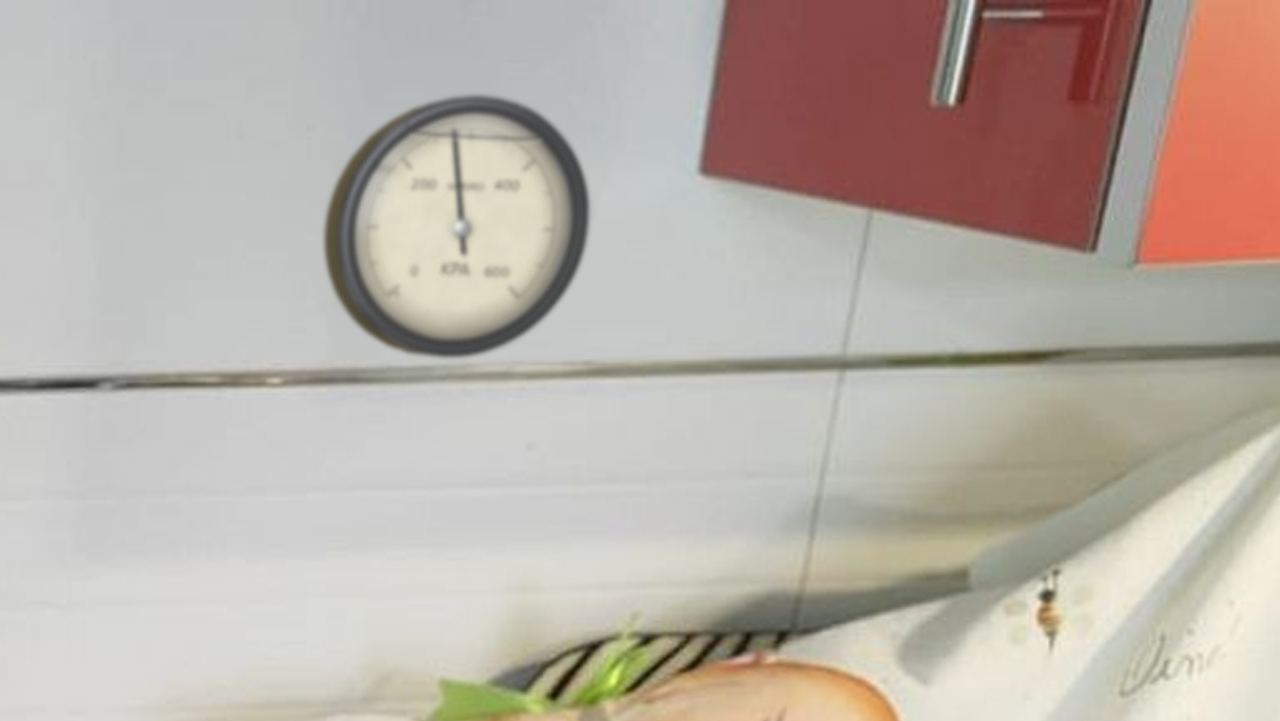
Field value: {"value": 275, "unit": "kPa"}
